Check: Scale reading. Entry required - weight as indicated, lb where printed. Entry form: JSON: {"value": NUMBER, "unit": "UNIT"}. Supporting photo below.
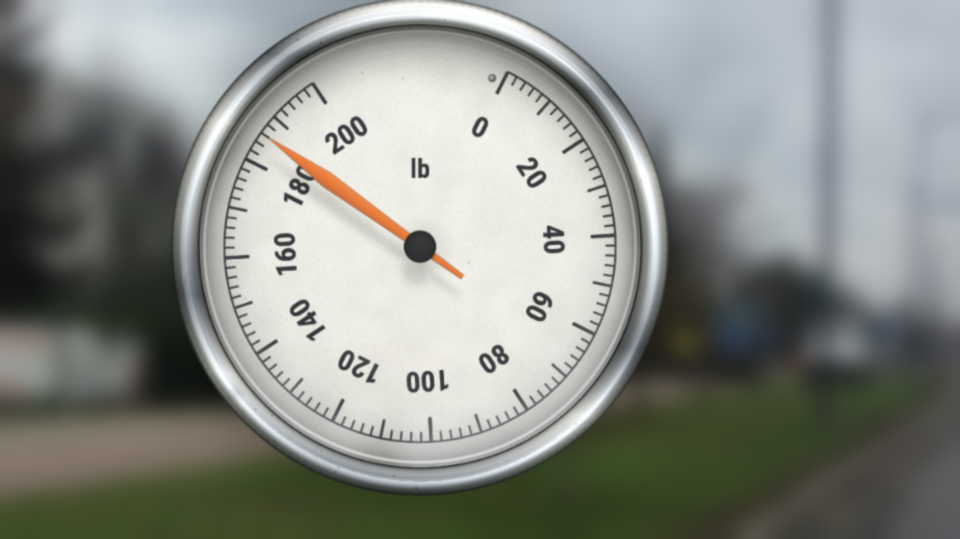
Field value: {"value": 186, "unit": "lb"}
